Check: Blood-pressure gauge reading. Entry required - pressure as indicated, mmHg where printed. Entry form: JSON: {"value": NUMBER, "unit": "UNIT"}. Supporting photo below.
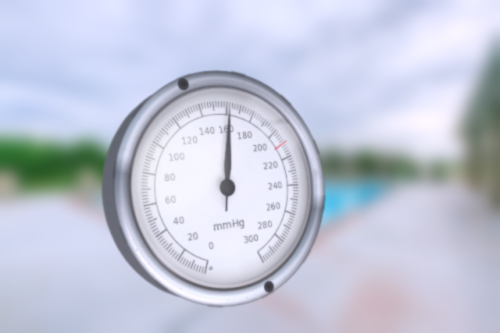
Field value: {"value": 160, "unit": "mmHg"}
